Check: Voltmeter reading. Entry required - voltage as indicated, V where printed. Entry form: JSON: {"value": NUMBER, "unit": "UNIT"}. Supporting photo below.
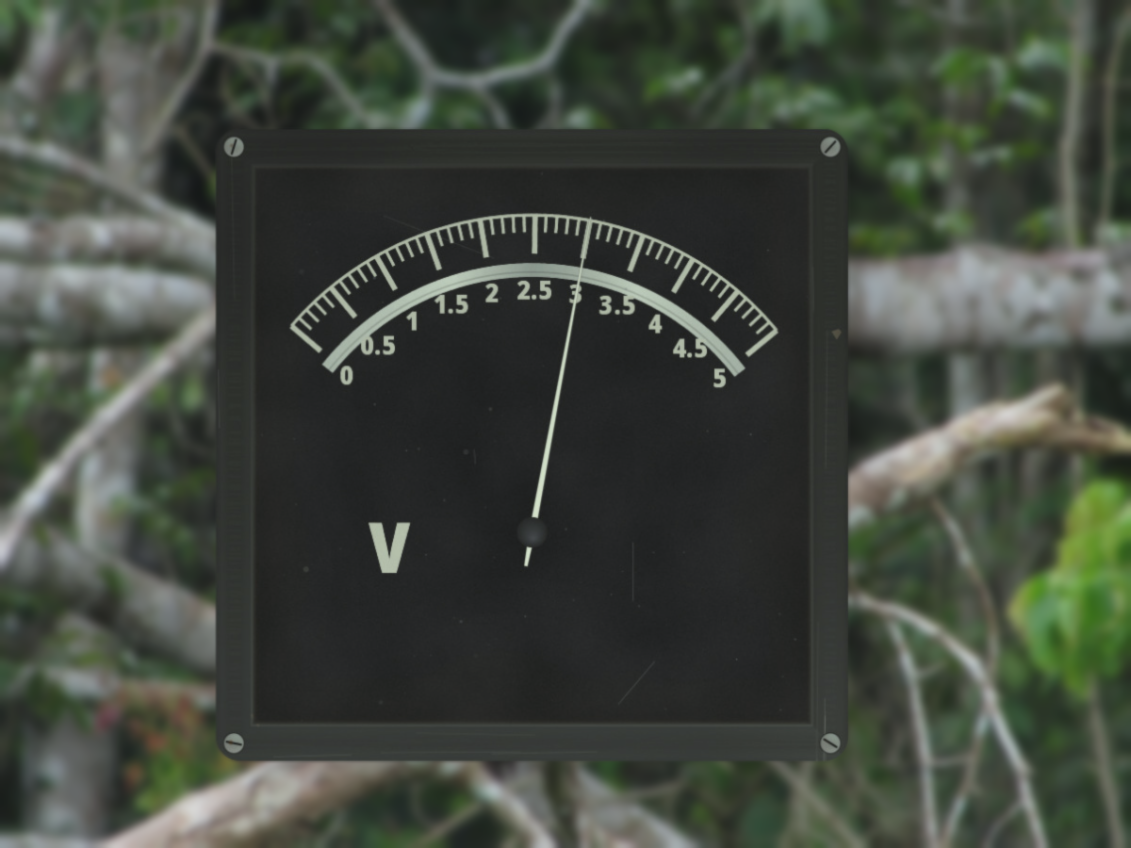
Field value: {"value": 3, "unit": "V"}
